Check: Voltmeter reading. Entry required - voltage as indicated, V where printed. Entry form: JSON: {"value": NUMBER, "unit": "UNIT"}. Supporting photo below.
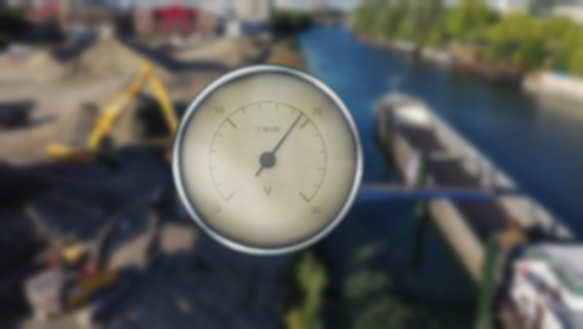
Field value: {"value": 19, "unit": "V"}
